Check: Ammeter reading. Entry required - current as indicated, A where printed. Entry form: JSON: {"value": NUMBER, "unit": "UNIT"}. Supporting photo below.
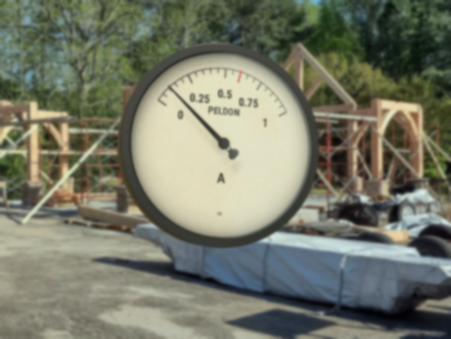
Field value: {"value": 0.1, "unit": "A"}
